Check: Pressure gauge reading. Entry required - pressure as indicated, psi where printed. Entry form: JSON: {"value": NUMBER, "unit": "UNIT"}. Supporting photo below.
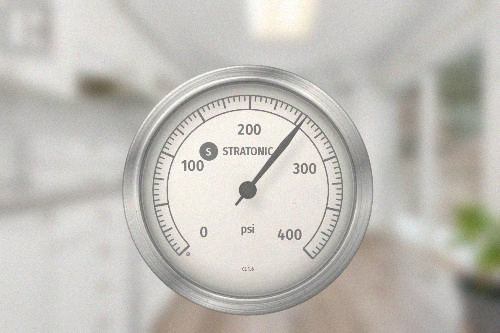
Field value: {"value": 255, "unit": "psi"}
